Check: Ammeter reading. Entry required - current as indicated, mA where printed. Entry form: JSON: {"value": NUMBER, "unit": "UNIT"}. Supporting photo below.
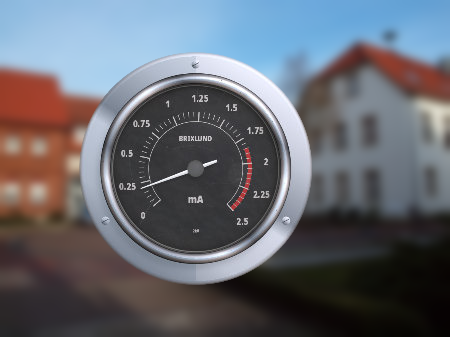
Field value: {"value": 0.2, "unit": "mA"}
